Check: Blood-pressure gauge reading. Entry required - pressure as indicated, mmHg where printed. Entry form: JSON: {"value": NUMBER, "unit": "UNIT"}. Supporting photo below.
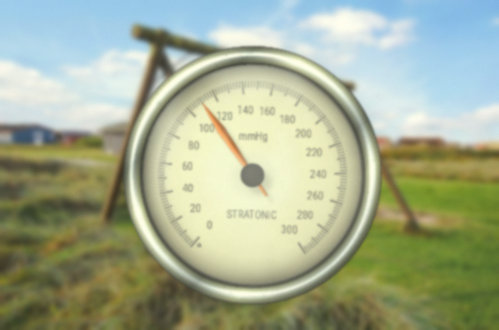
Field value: {"value": 110, "unit": "mmHg"}
